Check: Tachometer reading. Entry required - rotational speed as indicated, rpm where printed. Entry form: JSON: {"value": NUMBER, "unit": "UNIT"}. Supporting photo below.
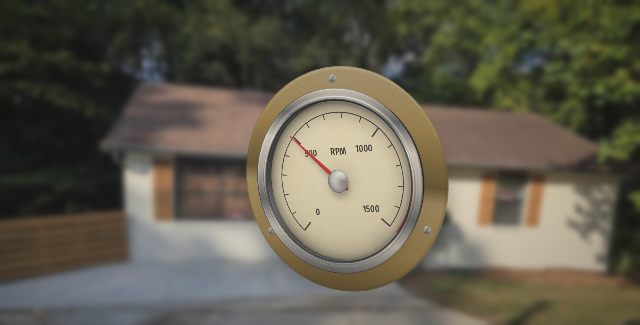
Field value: {"value": 500, "unit": "rpm"}
